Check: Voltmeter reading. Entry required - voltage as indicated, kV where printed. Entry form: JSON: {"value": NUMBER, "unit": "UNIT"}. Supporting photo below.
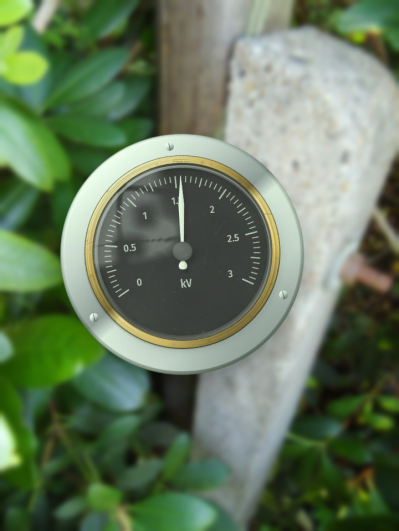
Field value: {"value": 1.55, "unit": "kV"}
